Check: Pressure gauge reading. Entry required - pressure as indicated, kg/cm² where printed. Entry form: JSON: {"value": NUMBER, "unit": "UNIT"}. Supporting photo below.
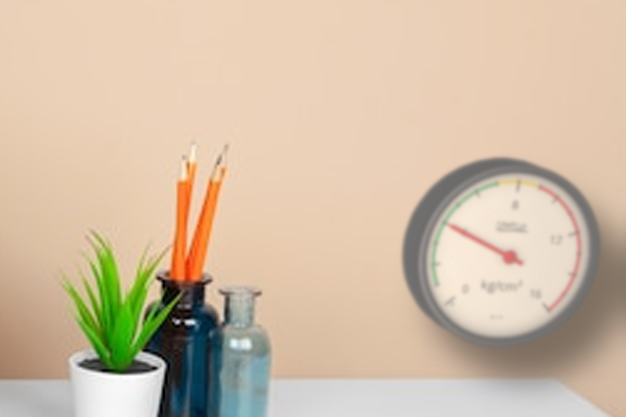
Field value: {"value": 4, "unit": "kg/cm²"}
